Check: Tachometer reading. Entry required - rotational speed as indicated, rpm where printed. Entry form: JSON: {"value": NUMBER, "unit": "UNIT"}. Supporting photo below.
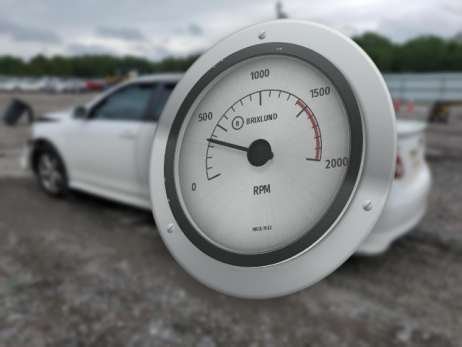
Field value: {"value": 350, "unit": "rpm"}
